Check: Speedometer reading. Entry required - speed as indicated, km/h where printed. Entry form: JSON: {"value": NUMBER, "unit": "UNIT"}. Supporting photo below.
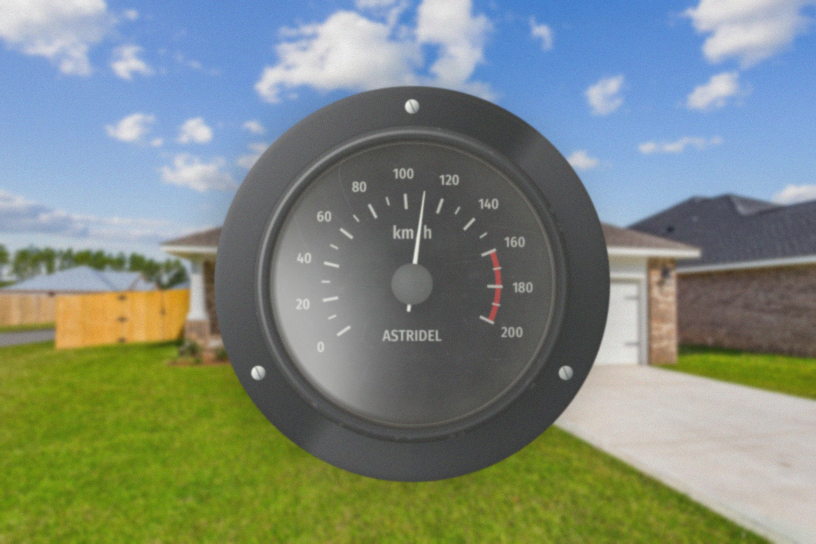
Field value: {"value": 110, "unit": "km/h"}
